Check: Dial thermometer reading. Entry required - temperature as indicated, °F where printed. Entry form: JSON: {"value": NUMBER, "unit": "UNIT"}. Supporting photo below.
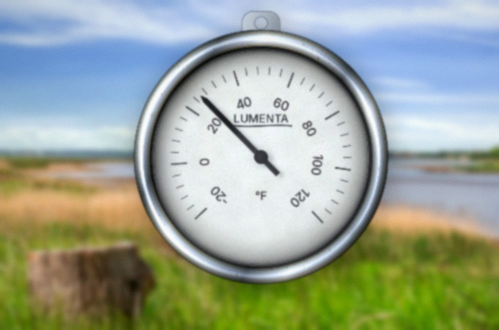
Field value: {"value": 26, "unit": "°F"}
